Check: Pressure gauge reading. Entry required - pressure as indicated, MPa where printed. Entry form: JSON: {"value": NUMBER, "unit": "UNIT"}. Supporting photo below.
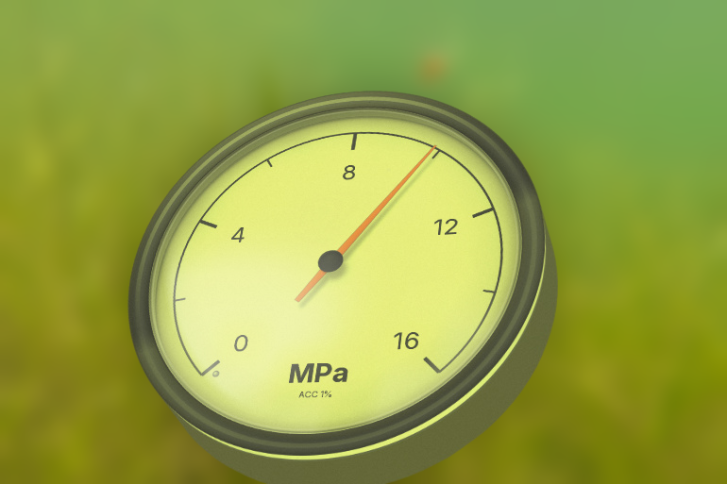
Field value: {"value": 10, "unit": "MPa"}
